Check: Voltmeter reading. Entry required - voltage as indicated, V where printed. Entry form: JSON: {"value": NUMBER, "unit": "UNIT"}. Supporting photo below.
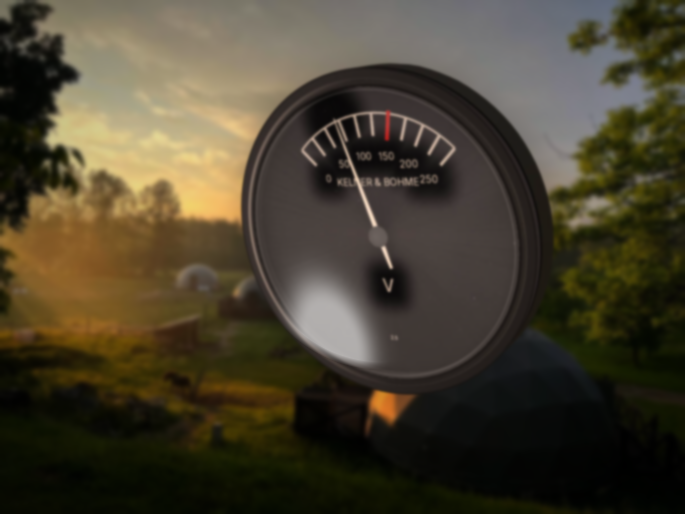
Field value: {"value": 75, "unit": "V"}
